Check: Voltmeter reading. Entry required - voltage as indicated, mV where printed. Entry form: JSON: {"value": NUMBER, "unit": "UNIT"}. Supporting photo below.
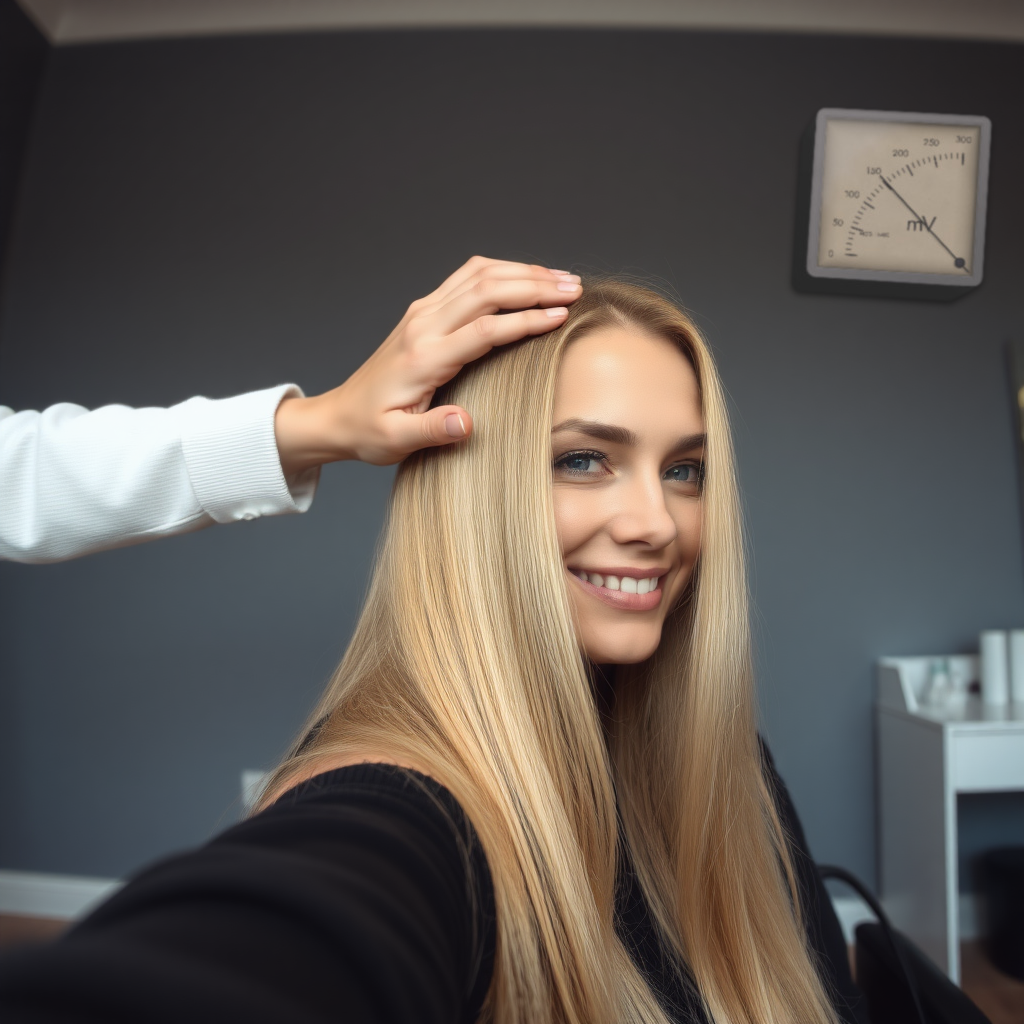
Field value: {"value": 150, "unit": "mV"}
